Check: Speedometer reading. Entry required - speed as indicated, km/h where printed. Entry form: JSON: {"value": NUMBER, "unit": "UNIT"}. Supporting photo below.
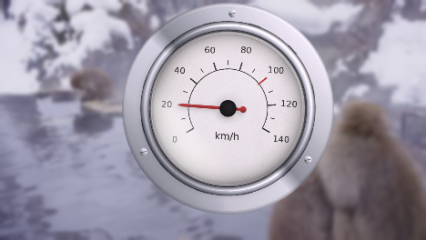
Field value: {"value": 20, "unit": "km/h"}
